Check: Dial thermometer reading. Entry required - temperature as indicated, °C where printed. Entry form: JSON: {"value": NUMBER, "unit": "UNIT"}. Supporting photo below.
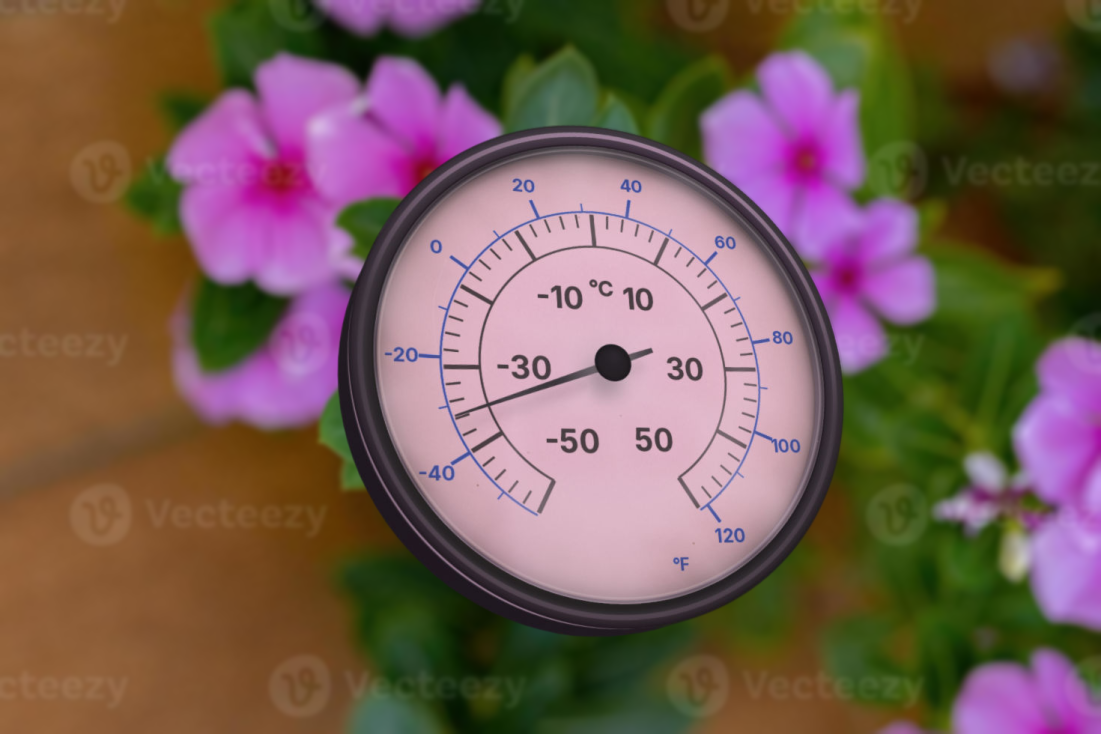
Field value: {"value": -36, "unit": "°C"}
